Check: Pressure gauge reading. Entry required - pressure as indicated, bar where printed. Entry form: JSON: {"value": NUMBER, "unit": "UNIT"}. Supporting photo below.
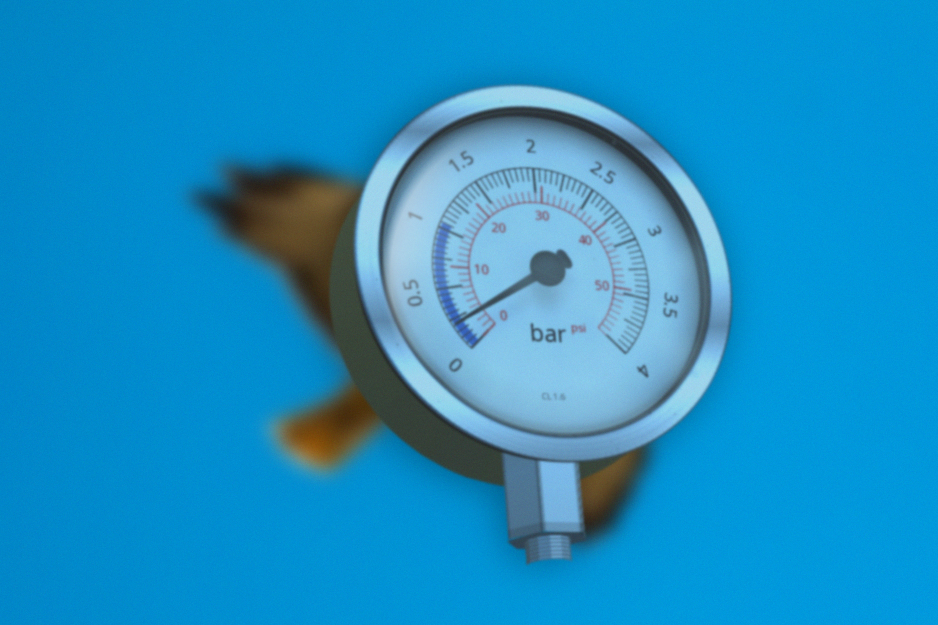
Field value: {"value": 0.2, "unit": "bar"}
